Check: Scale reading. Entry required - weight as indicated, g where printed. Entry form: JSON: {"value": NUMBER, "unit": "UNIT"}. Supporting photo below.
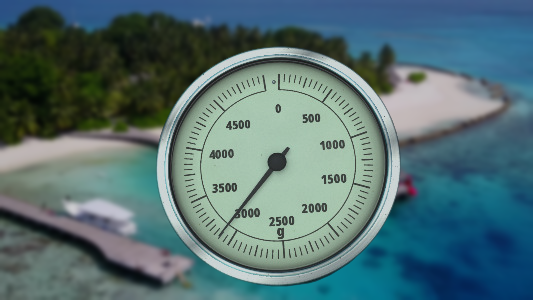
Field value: {"value": 3100, "unit": "g"}
